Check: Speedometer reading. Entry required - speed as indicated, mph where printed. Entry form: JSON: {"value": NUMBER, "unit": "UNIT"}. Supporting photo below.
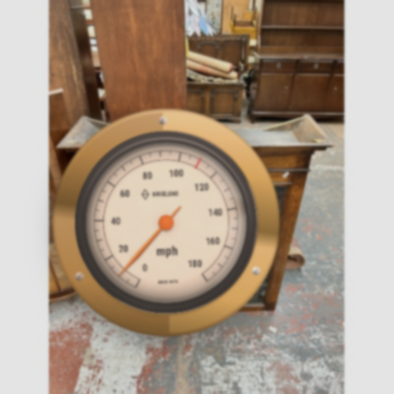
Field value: {"value": 10, "unit": "mph"}
